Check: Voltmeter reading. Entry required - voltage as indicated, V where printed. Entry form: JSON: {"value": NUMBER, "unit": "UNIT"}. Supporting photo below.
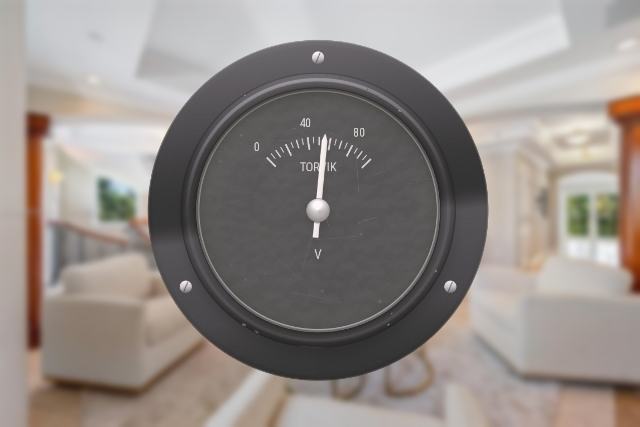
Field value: {"value": 55, "unit": "V"}
